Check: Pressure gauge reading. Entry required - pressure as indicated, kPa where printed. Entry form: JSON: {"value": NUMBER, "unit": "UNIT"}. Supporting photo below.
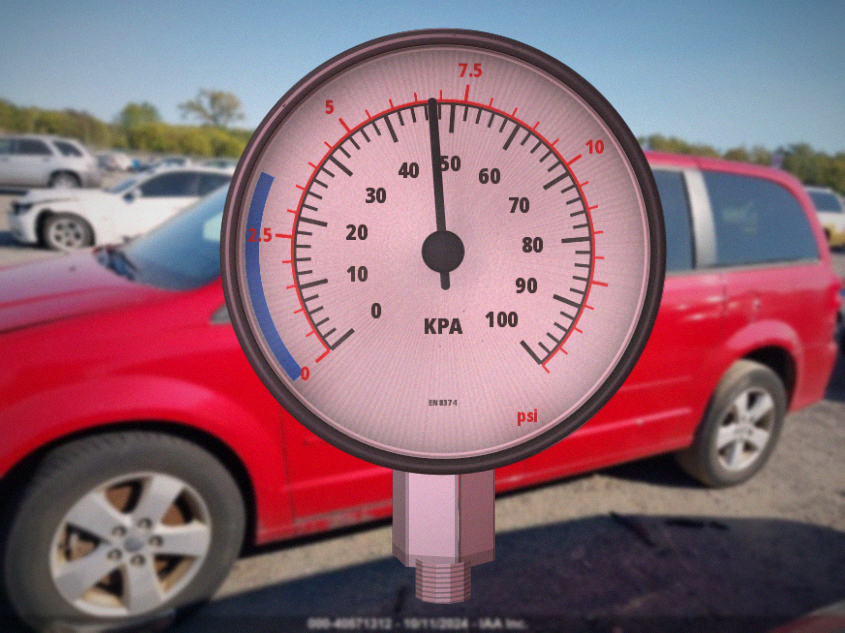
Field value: {"value": 47, "unit": "kPa"}
